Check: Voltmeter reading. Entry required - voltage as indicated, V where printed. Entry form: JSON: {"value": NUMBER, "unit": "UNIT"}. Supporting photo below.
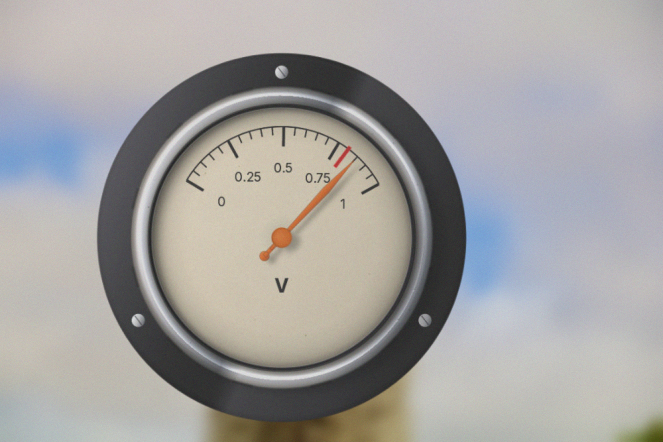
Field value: {"value": 0.85, "unit": "V"}
